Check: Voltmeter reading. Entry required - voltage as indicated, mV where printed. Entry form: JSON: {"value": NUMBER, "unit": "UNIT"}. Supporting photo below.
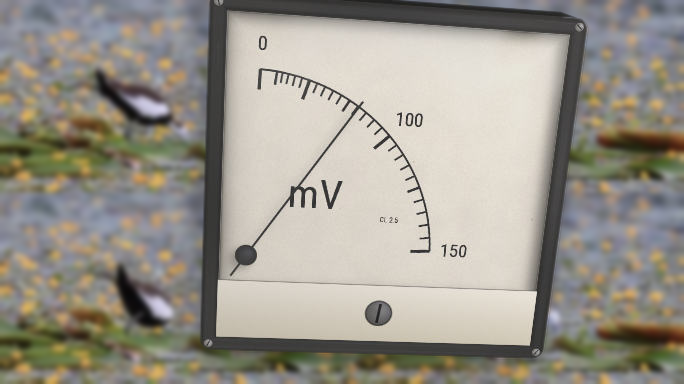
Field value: {"value": 80, "unit": "mV"}
